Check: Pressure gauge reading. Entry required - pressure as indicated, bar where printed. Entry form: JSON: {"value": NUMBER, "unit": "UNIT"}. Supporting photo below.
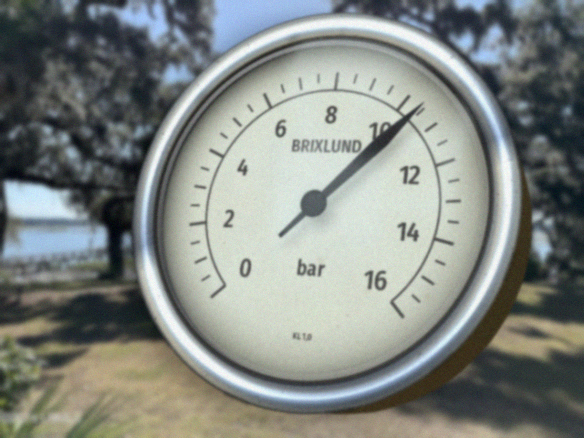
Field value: {"value": 10.5, "unit": "bar"}
